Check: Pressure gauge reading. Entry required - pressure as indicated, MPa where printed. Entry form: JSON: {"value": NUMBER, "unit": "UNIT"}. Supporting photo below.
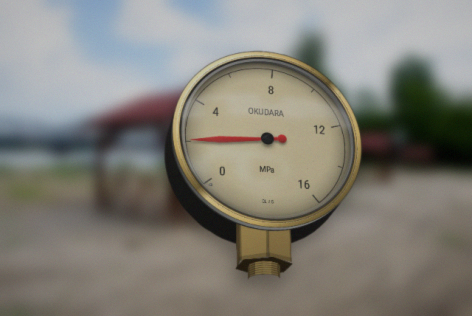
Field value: {"value": 2, "unit": "MPa"}
